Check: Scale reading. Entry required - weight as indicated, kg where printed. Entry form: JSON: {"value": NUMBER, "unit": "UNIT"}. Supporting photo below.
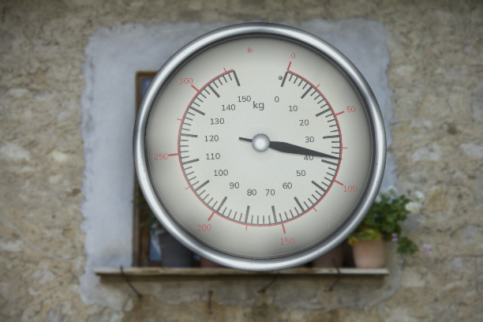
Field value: {"value": 38, "unit": "kg"}
